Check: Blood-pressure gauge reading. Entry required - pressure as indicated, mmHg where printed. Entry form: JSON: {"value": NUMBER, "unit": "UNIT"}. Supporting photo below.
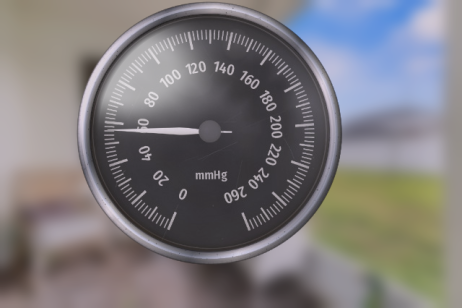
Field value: {"value": 56, "unit": "mmHg"}
